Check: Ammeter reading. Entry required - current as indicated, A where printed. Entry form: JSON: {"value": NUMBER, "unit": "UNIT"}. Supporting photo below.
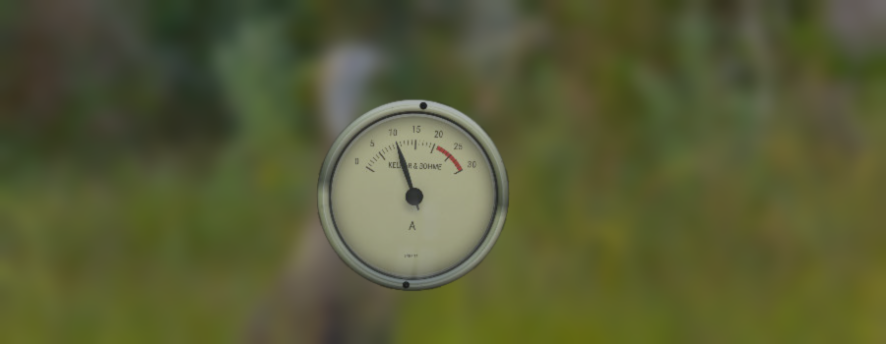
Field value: {"value": 10, "unit": "A"}
